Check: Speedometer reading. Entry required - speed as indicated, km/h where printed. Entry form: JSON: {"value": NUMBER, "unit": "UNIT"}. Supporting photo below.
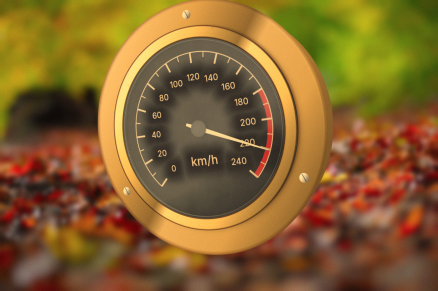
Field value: {"value": 220, "unit": "km/h"}
